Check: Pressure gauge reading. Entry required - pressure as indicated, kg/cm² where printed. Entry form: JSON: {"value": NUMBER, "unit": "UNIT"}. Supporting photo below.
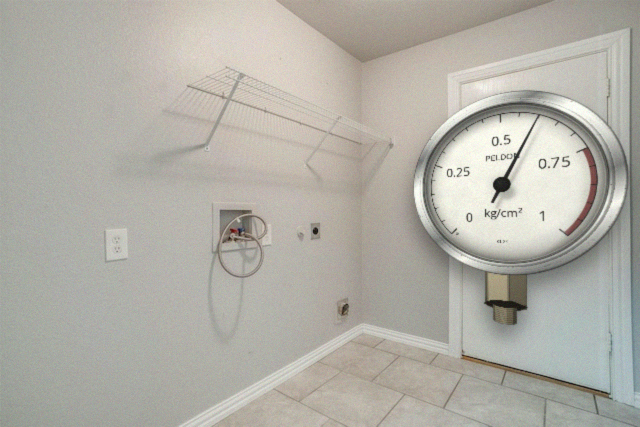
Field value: {"value": 0.6, "unit": "kg/cm²"}
